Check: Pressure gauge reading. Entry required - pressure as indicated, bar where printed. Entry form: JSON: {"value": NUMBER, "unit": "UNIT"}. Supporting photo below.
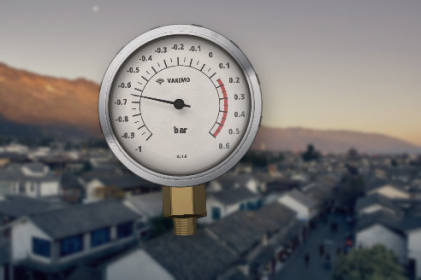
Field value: {"value": -0.65, "unit": "bar"}
